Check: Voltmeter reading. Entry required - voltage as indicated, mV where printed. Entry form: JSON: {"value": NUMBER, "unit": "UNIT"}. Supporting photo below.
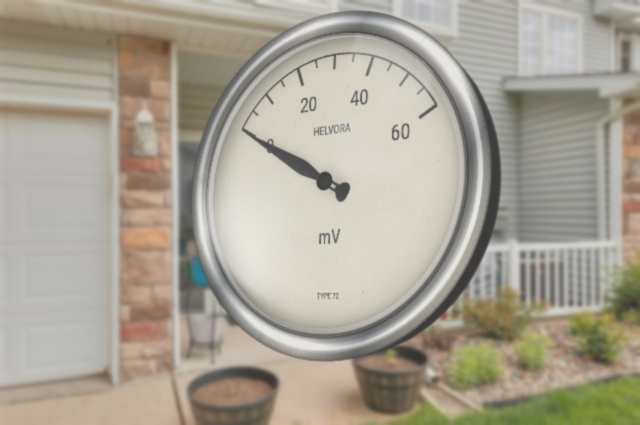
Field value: {"value": 0, "unit": "mV"}
